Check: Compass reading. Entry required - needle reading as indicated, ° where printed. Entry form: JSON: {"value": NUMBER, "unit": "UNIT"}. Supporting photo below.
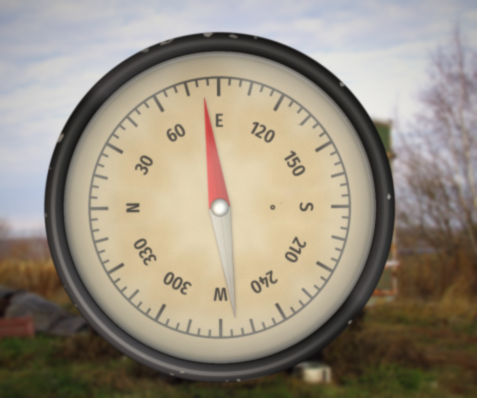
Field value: {"value": 82.5, "unit": "°"}
